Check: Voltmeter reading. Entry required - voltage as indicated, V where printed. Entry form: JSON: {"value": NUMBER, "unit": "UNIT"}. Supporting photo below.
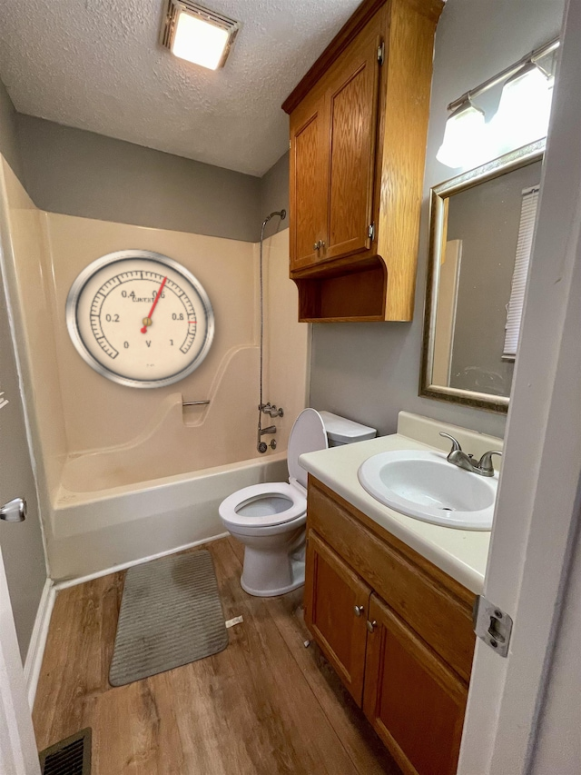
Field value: {"value": 0.6, "unit": "V"}
